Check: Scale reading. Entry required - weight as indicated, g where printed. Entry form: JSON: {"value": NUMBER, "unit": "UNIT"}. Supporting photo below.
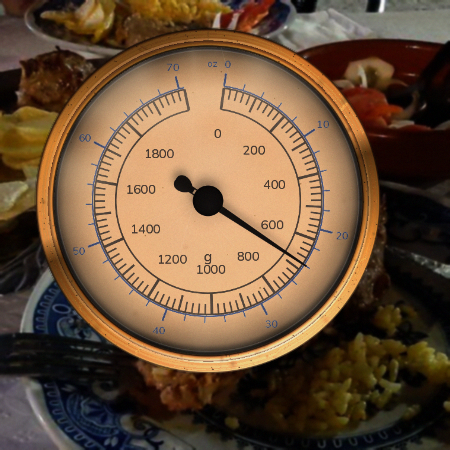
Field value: {"value": 680, "unit": "g"}
